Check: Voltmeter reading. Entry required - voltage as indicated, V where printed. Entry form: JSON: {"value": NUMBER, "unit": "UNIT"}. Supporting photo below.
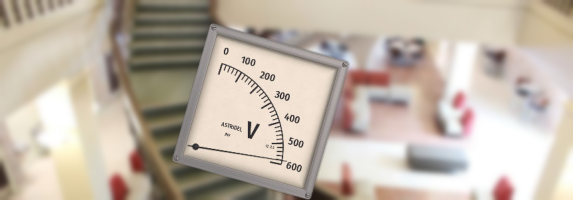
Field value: {"value": 580, "unit": "V"}
